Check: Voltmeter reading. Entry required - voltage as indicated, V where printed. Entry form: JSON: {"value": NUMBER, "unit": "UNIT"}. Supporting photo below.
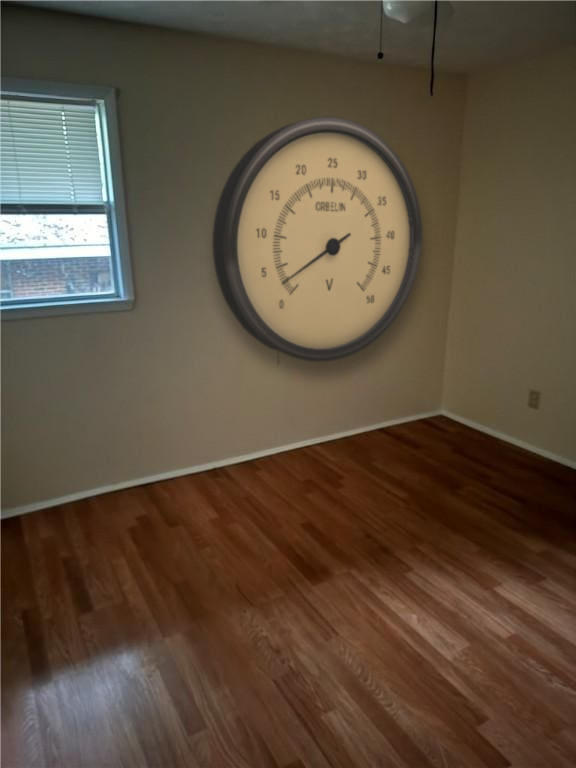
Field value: {"value": 2.5, "unit": "V"}
